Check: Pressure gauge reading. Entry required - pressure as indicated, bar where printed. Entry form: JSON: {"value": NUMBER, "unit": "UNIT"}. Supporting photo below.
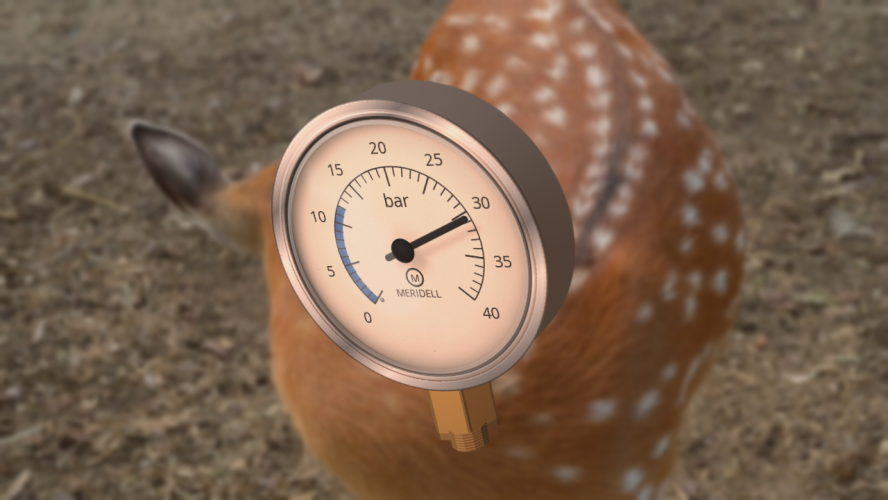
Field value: {"value": 30.5, "unit": "bar"}
